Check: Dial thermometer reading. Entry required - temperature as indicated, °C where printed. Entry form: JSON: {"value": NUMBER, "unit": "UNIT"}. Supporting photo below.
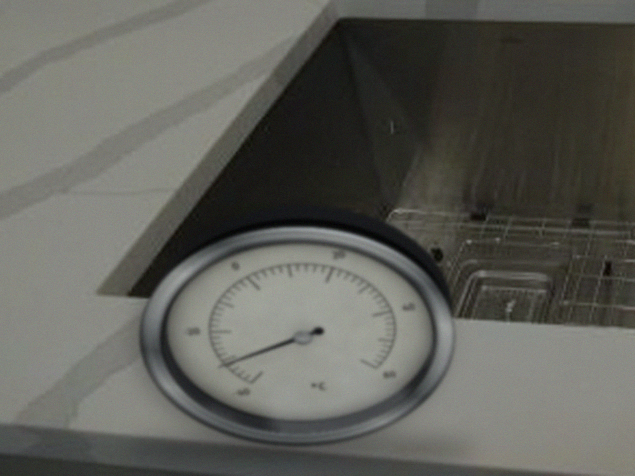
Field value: {"value": -30, "unit": "°C"}
